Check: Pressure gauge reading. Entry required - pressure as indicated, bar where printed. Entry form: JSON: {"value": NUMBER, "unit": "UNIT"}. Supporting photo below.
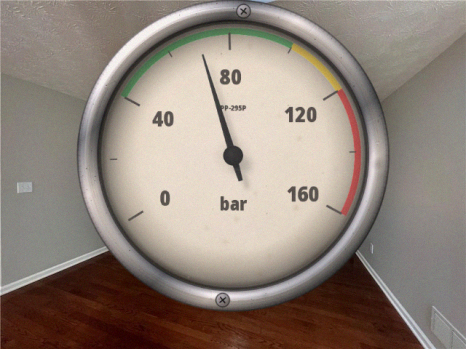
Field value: {"value": 70, "unit": "bar"}
